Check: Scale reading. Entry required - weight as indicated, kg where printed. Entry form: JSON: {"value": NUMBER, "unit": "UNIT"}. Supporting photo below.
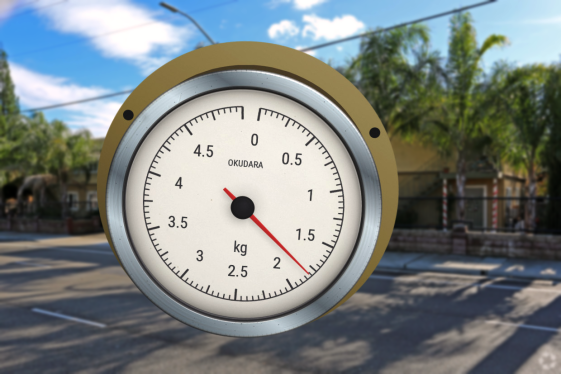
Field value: {"value": 1.8, "unit": "kg"}
